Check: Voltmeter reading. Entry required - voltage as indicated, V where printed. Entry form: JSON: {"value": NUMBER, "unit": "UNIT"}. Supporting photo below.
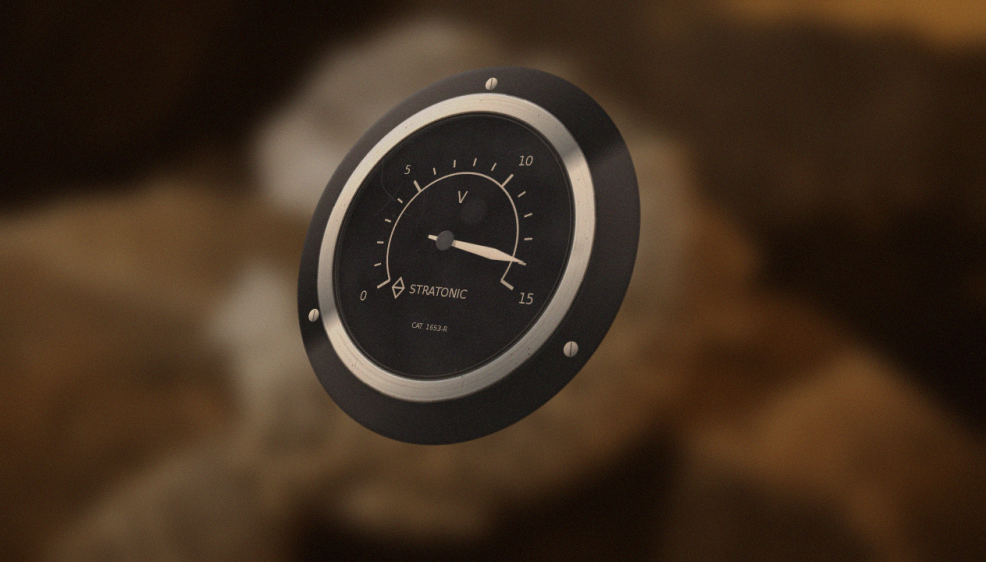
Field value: {"value": 14, "unit": "V"}
